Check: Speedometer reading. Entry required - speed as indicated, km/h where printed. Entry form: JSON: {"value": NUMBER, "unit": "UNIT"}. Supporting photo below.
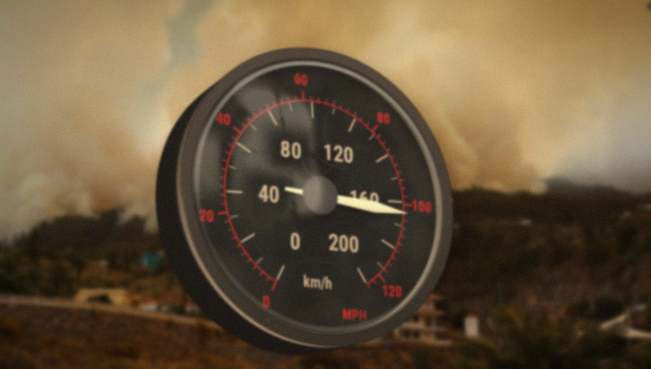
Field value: {"value": 165, "unit": "km/h"}
